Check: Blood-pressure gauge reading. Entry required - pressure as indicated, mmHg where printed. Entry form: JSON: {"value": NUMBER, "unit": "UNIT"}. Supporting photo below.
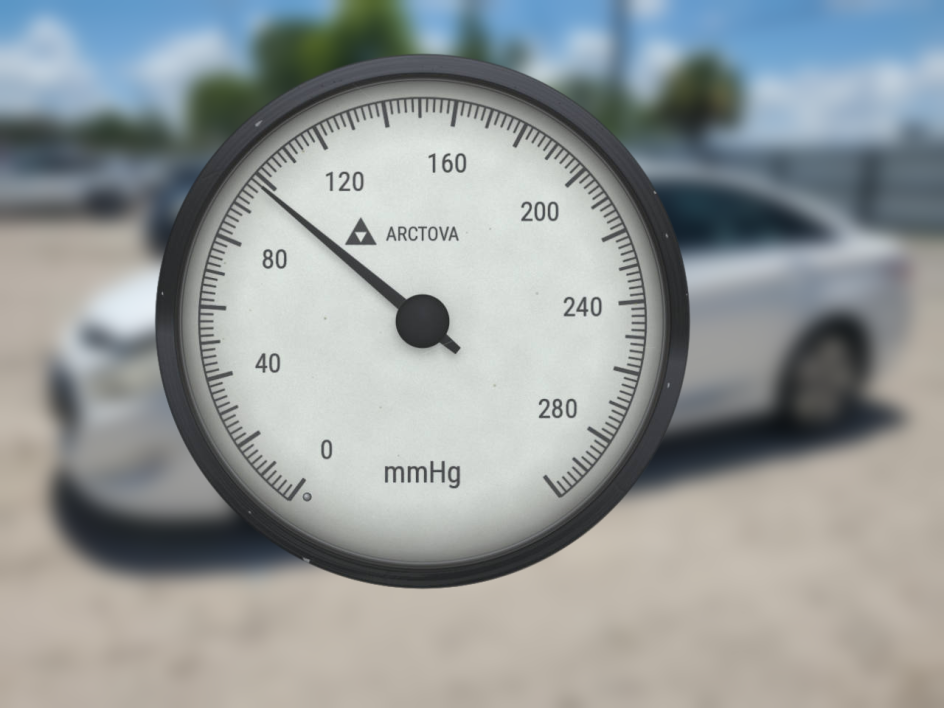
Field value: {"value": 98, "unit": "mmHg"}
